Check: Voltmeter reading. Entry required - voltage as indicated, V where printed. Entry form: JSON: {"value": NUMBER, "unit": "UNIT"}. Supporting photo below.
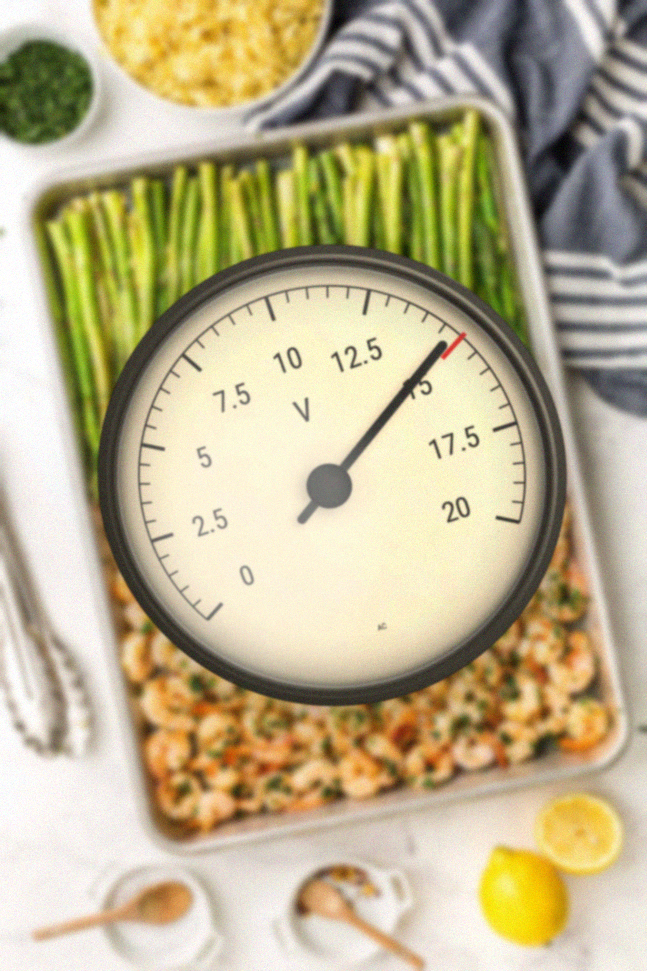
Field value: {"value": 14.75, "unit": "V"}
